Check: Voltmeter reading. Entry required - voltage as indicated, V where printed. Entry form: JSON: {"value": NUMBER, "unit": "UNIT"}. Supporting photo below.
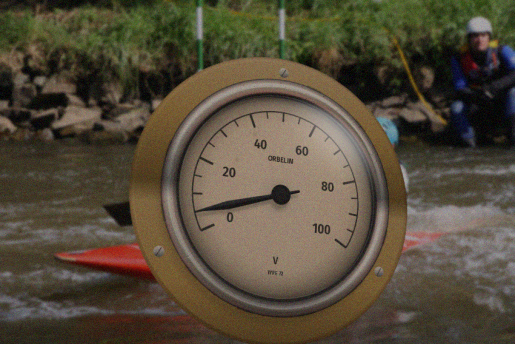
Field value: {"value": 5, "unit": "V"}
